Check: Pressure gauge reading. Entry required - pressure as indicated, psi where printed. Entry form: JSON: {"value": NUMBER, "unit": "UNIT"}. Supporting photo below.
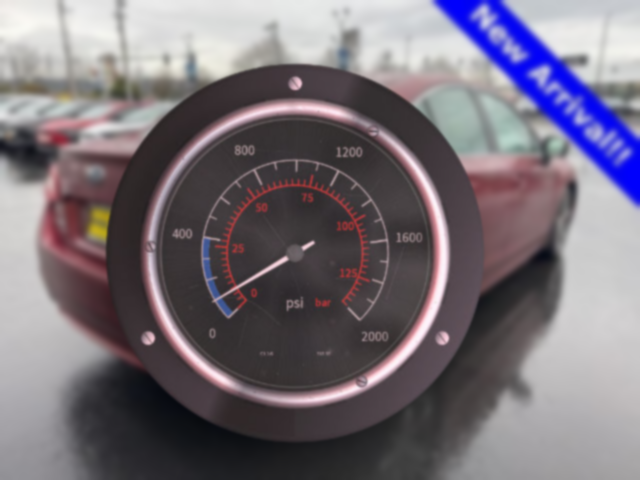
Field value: {"value": 100, "unit": "psi"}
